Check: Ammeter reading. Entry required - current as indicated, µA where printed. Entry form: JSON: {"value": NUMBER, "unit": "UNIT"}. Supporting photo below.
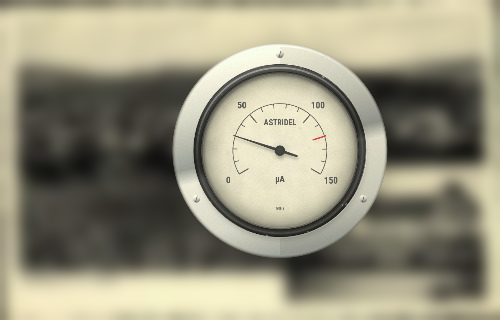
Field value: {"value": 30, "unit": "µA"}
